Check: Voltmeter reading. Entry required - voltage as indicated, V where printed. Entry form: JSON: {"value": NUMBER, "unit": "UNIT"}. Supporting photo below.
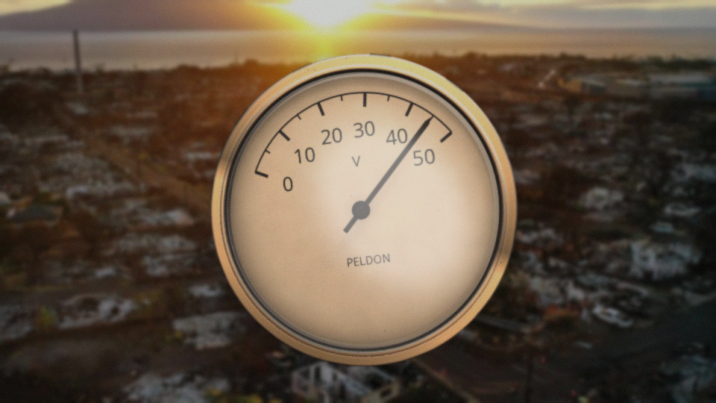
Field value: {"value": 45, "unit": "V"}
